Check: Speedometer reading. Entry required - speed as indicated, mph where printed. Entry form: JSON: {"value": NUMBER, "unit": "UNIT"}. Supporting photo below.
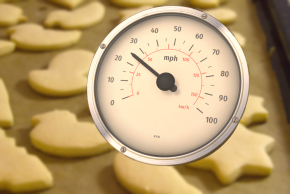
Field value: {"value": 25, "unit": "mph"}
